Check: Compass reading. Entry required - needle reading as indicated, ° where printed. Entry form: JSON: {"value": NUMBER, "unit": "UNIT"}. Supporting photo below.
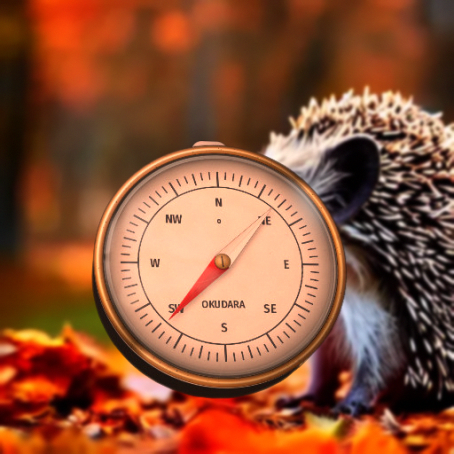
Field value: {"value": 222.5, "unit": "°"}
